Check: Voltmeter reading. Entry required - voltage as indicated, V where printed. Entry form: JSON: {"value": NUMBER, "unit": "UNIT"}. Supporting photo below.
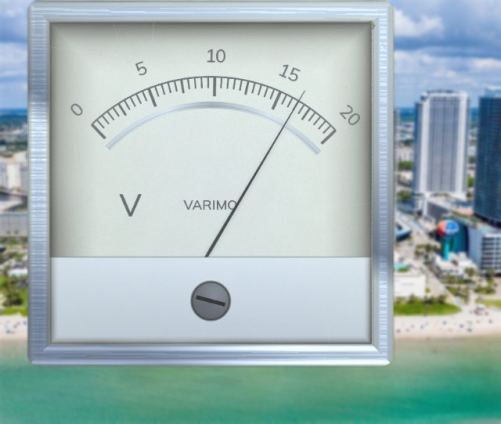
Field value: {"value": 16.5, "unit": "V"}
